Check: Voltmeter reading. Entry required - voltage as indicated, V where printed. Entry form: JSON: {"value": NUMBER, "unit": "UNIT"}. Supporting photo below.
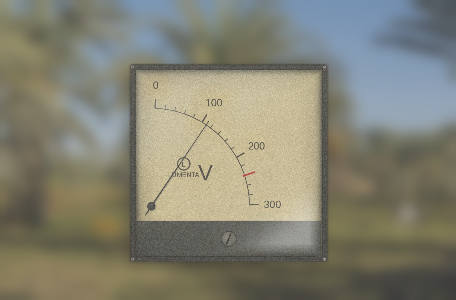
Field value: {"value": 110, "unit": "V"}
